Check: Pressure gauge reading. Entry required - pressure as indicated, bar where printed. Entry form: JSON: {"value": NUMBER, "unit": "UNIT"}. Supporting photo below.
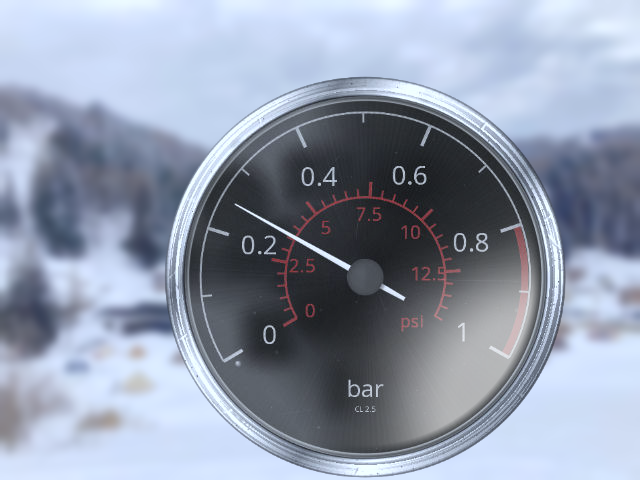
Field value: {"value": 0.25, "unit": "bar"}
